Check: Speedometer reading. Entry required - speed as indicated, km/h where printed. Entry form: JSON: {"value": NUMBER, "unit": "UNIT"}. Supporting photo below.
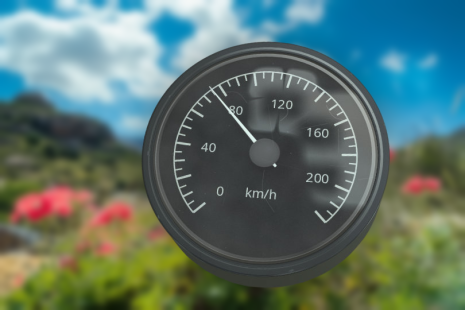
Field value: {"value": 75, "unit": "km/h"}
